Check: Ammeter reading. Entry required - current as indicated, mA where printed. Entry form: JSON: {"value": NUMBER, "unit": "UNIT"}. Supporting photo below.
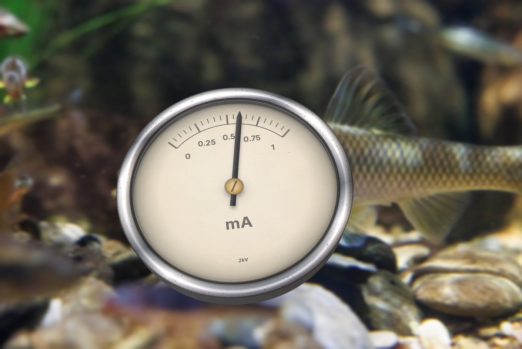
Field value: {"value": 0.6, "unit": "mA"}
